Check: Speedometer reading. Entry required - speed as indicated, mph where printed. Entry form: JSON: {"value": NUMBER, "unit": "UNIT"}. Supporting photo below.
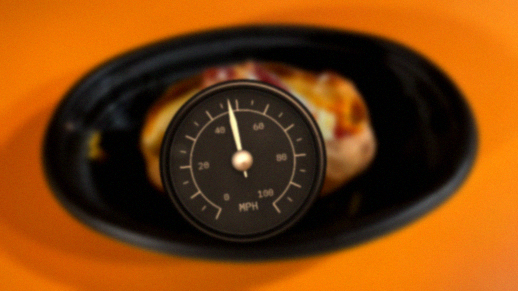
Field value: {"value": 47.5, "unit": "mph"}
